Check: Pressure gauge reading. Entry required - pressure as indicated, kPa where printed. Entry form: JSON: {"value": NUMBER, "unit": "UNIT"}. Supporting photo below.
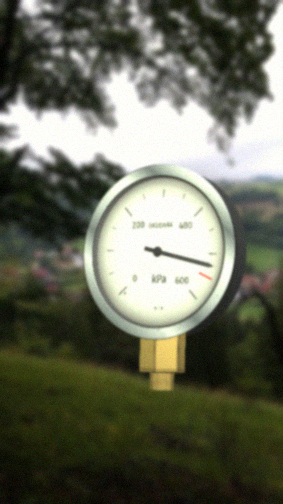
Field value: {"value": 525, "unit": "kPa"}
